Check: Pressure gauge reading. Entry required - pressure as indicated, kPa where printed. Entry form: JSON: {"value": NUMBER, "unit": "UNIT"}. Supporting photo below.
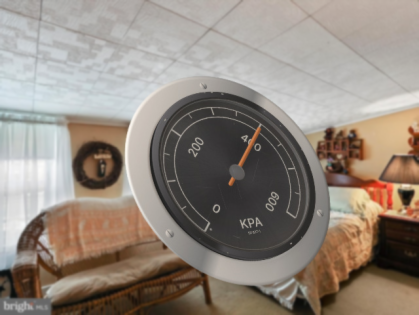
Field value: {"value": 400, "unit": "kPa"}
